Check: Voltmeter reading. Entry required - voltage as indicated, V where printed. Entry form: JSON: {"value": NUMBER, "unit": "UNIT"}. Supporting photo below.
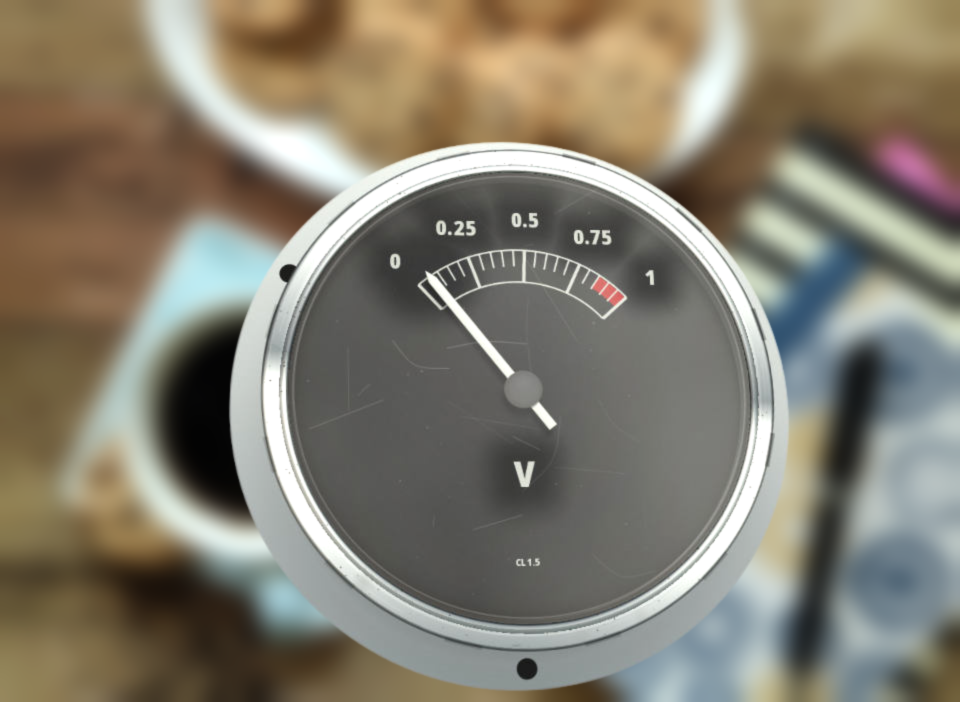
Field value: {"value": 0.05, "unit": "V"}
